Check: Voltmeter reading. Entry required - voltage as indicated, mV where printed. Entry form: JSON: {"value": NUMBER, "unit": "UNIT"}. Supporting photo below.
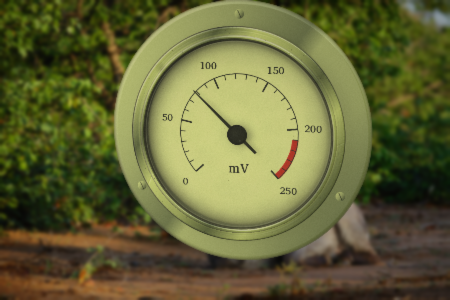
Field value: {"value": 80, "unit": "mV"}
